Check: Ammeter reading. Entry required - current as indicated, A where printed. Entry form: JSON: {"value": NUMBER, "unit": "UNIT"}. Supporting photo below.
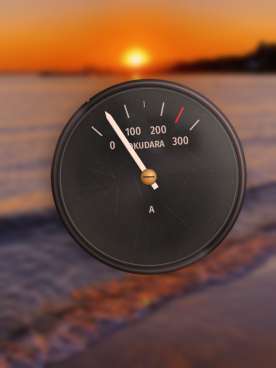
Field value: {"value": 50, "unit": "A"}
